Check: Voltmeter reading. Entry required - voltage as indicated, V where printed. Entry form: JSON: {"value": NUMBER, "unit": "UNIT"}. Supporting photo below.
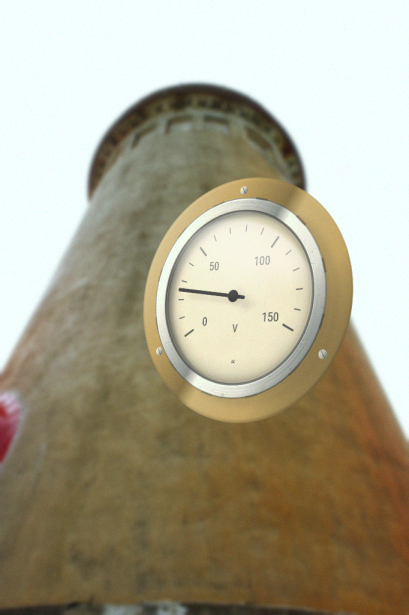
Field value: {"value": 25, "unit": "V"}
